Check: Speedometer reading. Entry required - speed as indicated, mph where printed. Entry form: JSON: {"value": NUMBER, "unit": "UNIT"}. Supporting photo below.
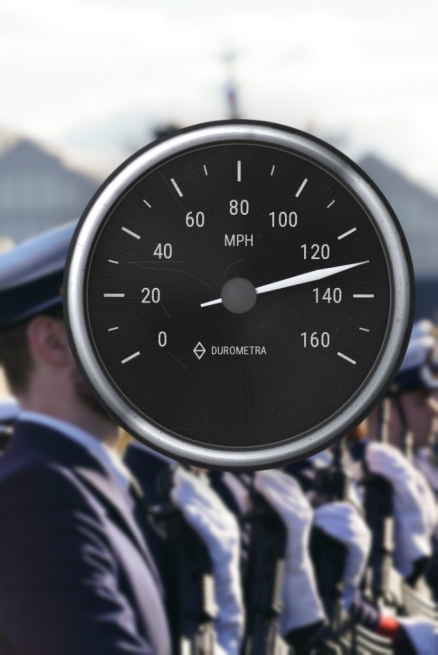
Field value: {"value": 130, "unit": "mph"}
